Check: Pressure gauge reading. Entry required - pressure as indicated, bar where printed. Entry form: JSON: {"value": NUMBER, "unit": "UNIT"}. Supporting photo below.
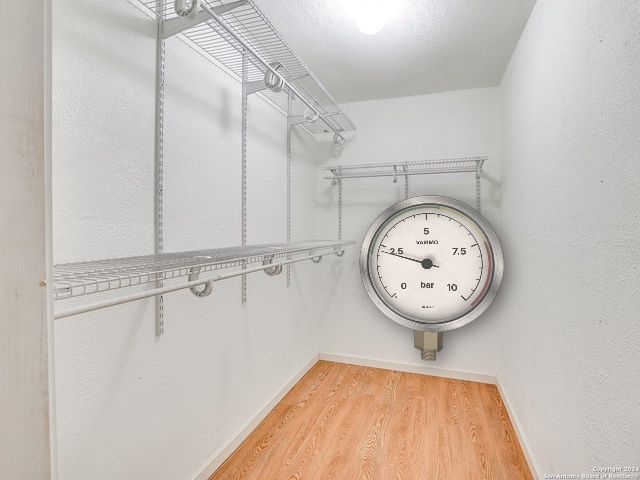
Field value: {"value": 2.25, "unit": "bar"}
